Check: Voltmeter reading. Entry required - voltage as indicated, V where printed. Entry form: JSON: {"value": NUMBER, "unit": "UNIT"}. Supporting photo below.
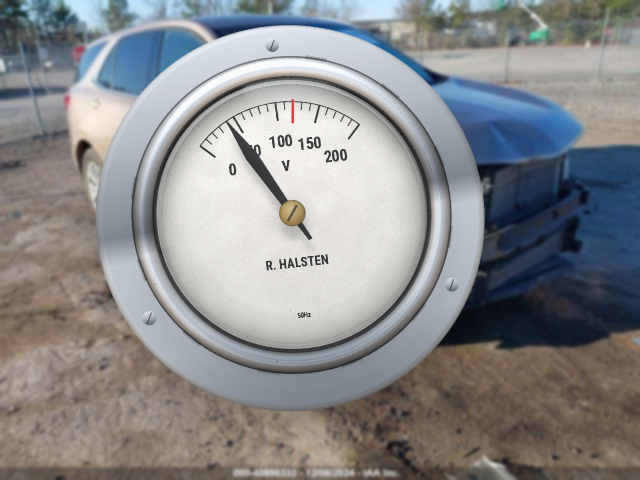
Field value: {"value": 40, "unit": "V"}
